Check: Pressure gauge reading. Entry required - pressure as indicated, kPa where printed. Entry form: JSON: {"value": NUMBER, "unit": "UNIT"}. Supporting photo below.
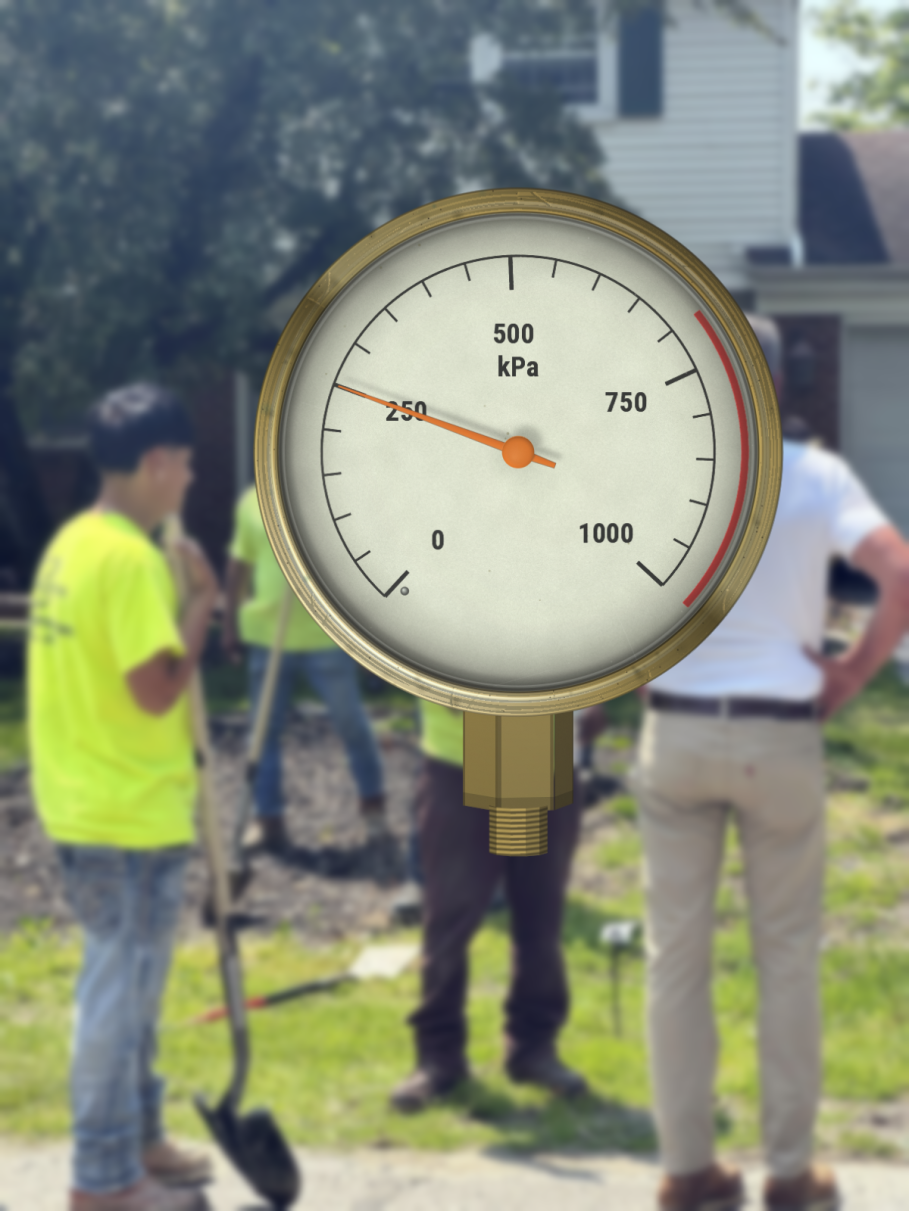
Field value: {"value": 250, "unit": "kPa"}
